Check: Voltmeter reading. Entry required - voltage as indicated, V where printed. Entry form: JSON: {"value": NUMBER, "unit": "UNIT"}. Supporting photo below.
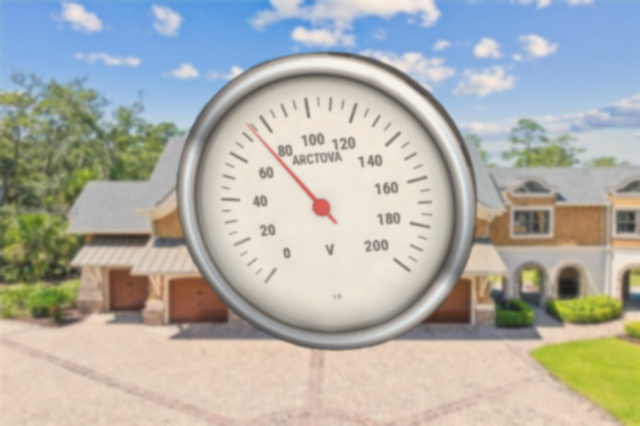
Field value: {"value": 75, "unit": "V"}
